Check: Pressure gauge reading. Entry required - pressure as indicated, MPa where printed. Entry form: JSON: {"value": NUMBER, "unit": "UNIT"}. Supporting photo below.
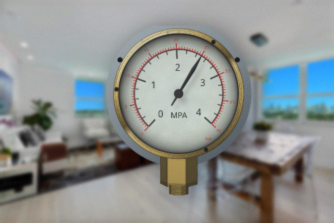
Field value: {"value": 2.5, "unit": "MPa"}
